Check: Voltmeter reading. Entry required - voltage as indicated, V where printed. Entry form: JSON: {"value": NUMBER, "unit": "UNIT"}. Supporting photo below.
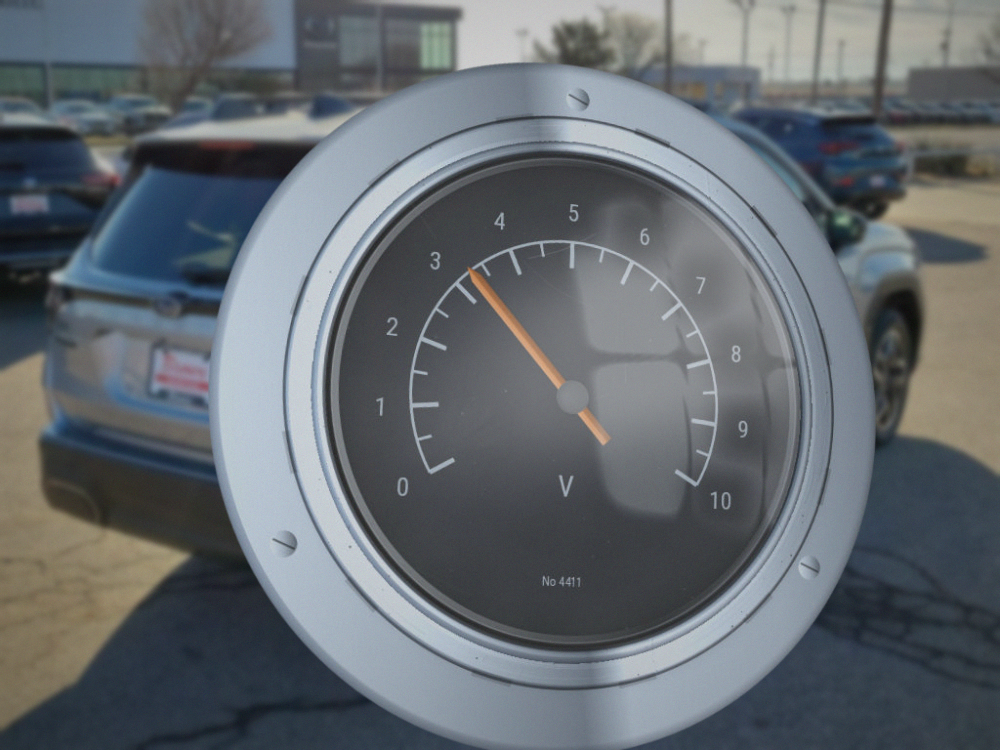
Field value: {"value": 3.25, "unit": "V"}
